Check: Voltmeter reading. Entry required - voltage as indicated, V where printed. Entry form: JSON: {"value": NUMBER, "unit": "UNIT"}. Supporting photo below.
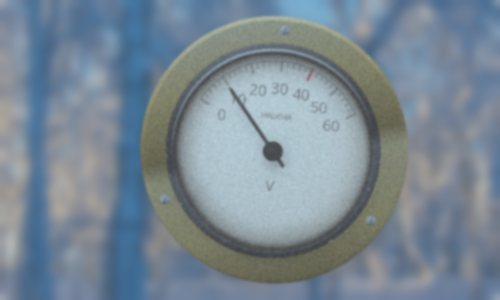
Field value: {"value": 10, "unit": "V"}
